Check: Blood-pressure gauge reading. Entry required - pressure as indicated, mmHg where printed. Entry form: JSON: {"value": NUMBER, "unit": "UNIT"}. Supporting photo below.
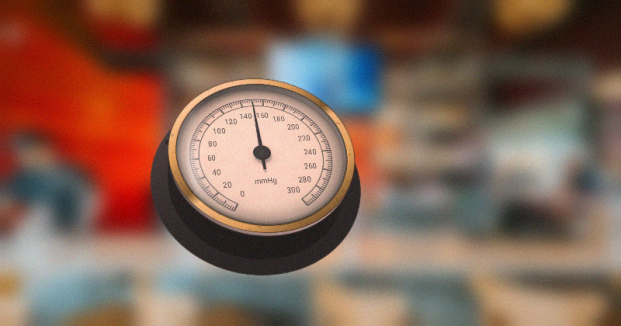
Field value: {"value": 150, "unit": "mmHg"}
